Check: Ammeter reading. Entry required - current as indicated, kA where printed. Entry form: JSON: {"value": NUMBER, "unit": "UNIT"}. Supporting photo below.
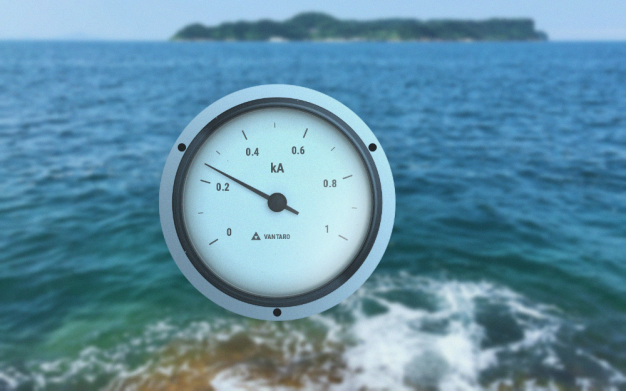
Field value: {"value": 0.25, "unit": "kA"}
